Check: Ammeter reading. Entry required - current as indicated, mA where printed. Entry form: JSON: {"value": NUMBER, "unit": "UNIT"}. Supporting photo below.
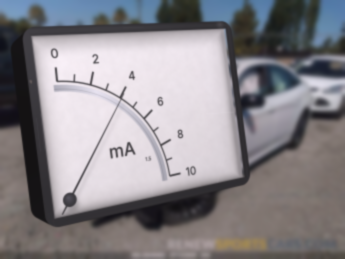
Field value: {"value": 4, "unit": "mA"}
